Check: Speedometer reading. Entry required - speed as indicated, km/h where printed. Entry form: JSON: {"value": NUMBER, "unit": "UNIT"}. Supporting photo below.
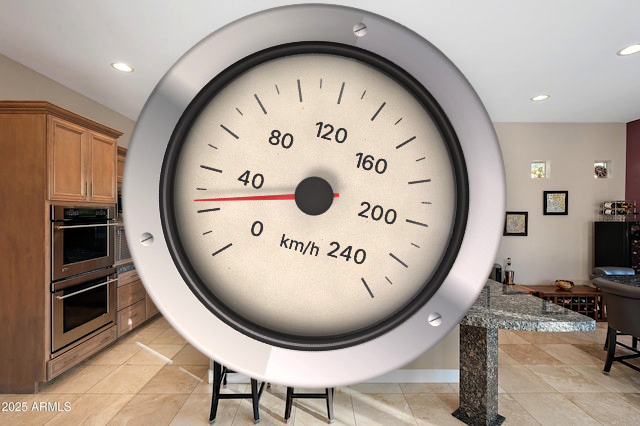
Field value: {"value": 25, "unit": "km/h"}
